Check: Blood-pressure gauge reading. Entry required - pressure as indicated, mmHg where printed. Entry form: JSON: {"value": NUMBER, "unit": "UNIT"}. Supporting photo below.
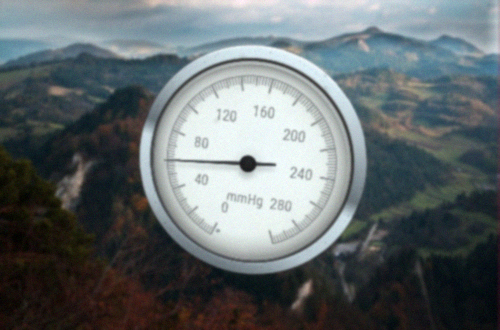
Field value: {"value": 60, "unit": "mmHg"}
